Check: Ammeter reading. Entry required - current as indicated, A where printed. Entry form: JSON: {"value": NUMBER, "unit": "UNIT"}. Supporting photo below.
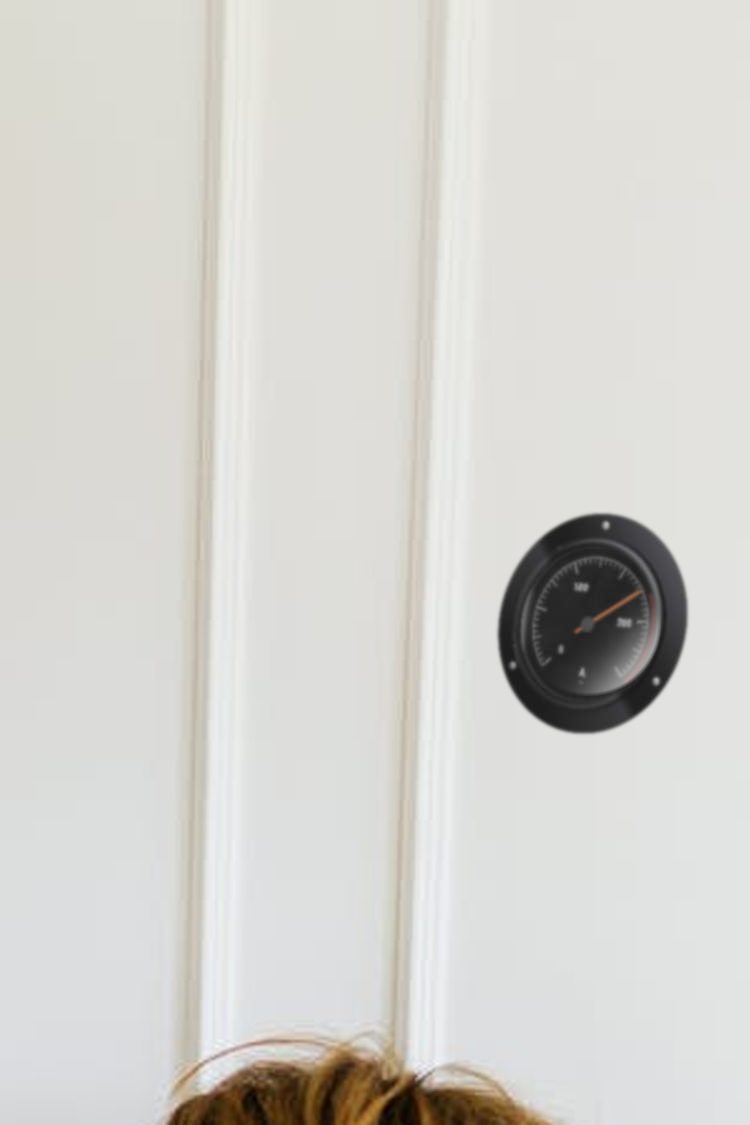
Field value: {"value": 175, "unit": "A"}
